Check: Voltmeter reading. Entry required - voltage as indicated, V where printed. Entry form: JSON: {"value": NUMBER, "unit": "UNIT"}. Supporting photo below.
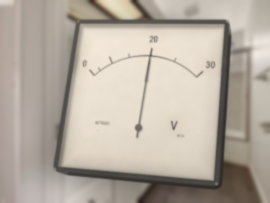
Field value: {"value": 20, "unit": "V"}
